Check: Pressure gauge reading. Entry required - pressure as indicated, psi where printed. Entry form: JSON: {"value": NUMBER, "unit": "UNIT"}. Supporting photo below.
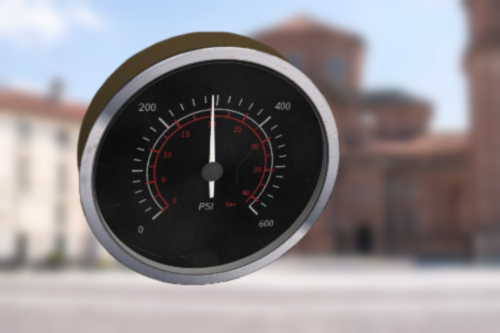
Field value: {"value": 290, "unit": "psi"}
